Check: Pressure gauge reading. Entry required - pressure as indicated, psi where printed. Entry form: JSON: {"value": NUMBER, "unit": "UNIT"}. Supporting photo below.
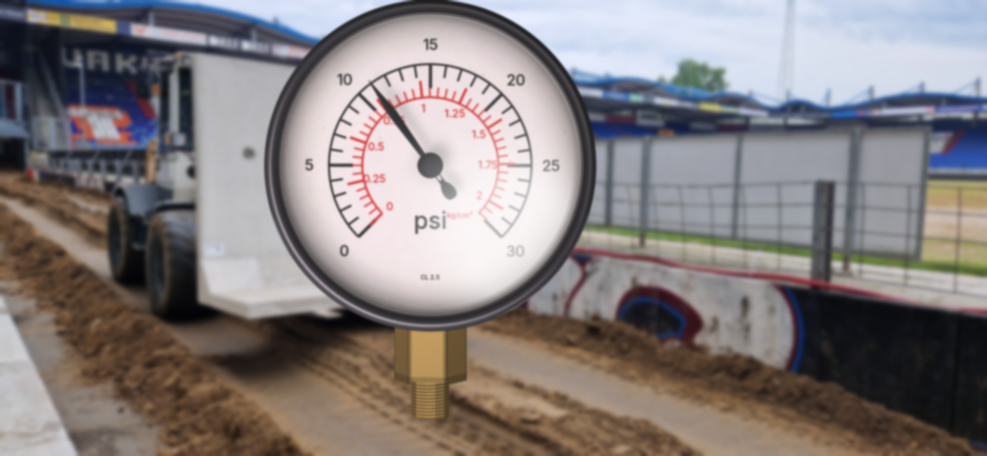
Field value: {"value": 11, "unit": "psi"}
